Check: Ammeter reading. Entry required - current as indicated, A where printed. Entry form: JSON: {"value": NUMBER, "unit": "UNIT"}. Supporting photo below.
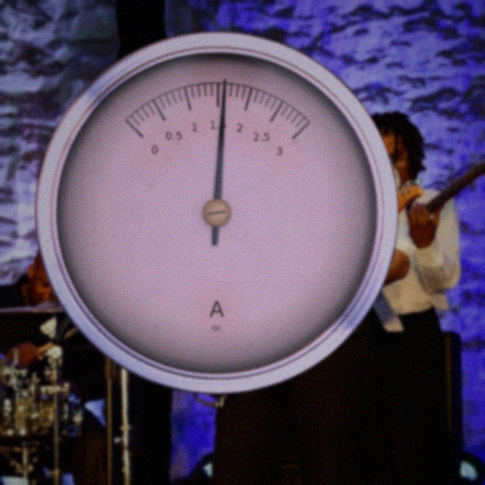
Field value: {"value": 1.6, "unit": "A"}
